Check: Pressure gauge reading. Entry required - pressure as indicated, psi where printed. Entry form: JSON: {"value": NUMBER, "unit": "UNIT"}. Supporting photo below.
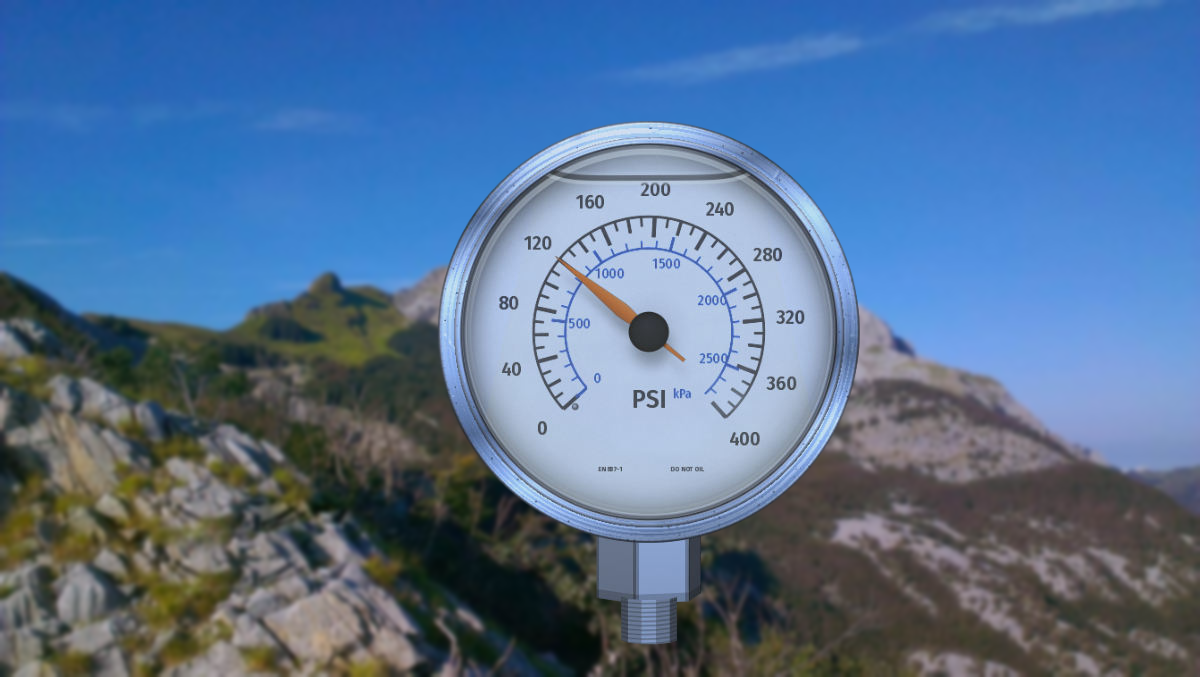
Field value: {"value": 120, "unit": "psi"}
